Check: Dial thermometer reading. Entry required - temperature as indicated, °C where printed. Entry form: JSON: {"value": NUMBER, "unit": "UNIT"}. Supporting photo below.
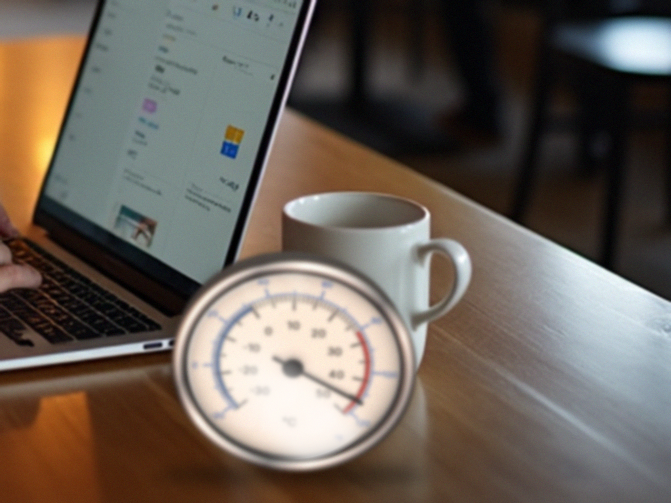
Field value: {"value": 45, "unit": "°C"}
